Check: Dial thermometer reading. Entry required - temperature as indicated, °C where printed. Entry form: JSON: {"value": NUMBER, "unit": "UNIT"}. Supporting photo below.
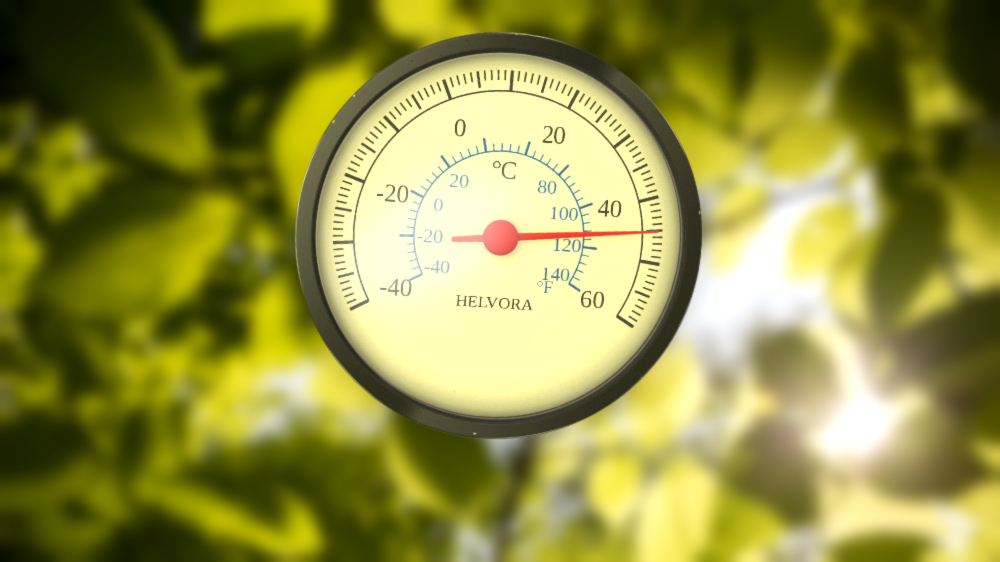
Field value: {"value": 45, "unit": "°C"}
